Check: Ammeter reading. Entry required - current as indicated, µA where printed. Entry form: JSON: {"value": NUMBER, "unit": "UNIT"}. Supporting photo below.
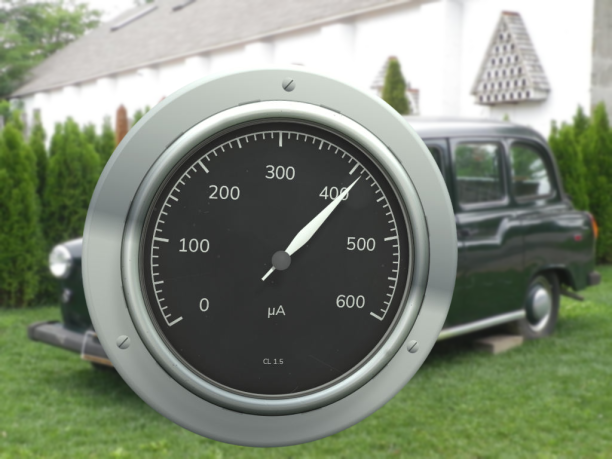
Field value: {"value": 410, "unit": "µA"}
